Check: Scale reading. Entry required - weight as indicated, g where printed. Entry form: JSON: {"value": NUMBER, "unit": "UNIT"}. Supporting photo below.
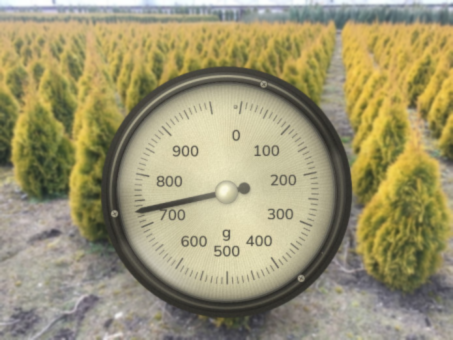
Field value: {"value": 730, "unit": "g"}
